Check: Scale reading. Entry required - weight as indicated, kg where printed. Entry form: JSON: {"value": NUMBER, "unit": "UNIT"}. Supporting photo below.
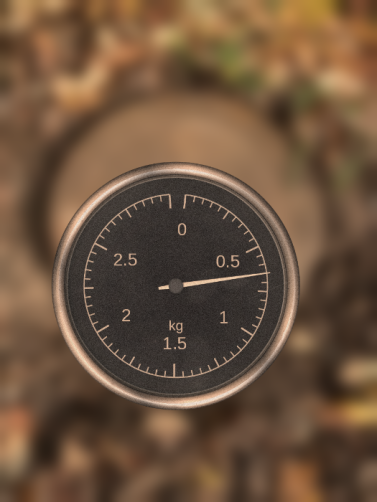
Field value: {"value": 0.65, "unit": "kg"}
